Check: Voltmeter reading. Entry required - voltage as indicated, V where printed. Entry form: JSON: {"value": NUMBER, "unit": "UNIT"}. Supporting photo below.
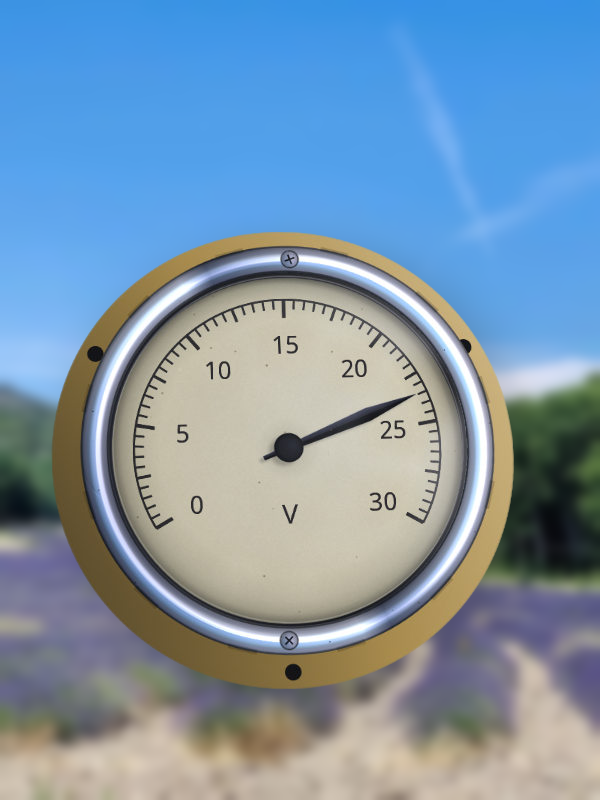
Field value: {"value": 23.5, "unit": "V"}
